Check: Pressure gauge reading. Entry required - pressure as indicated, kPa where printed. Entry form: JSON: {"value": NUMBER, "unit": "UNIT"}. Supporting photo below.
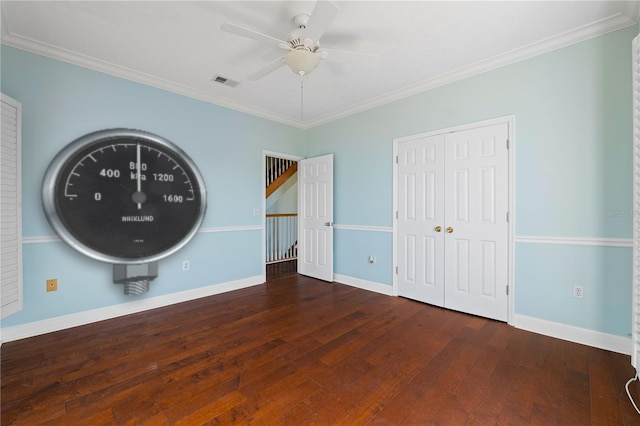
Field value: {"value": 800, "unit": "kPa"}
